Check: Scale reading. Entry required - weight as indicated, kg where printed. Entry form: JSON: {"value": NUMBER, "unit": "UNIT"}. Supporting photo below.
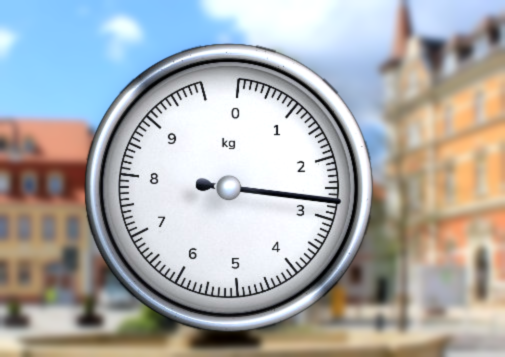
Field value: {"value": 2.7, "unit": "kg"}
